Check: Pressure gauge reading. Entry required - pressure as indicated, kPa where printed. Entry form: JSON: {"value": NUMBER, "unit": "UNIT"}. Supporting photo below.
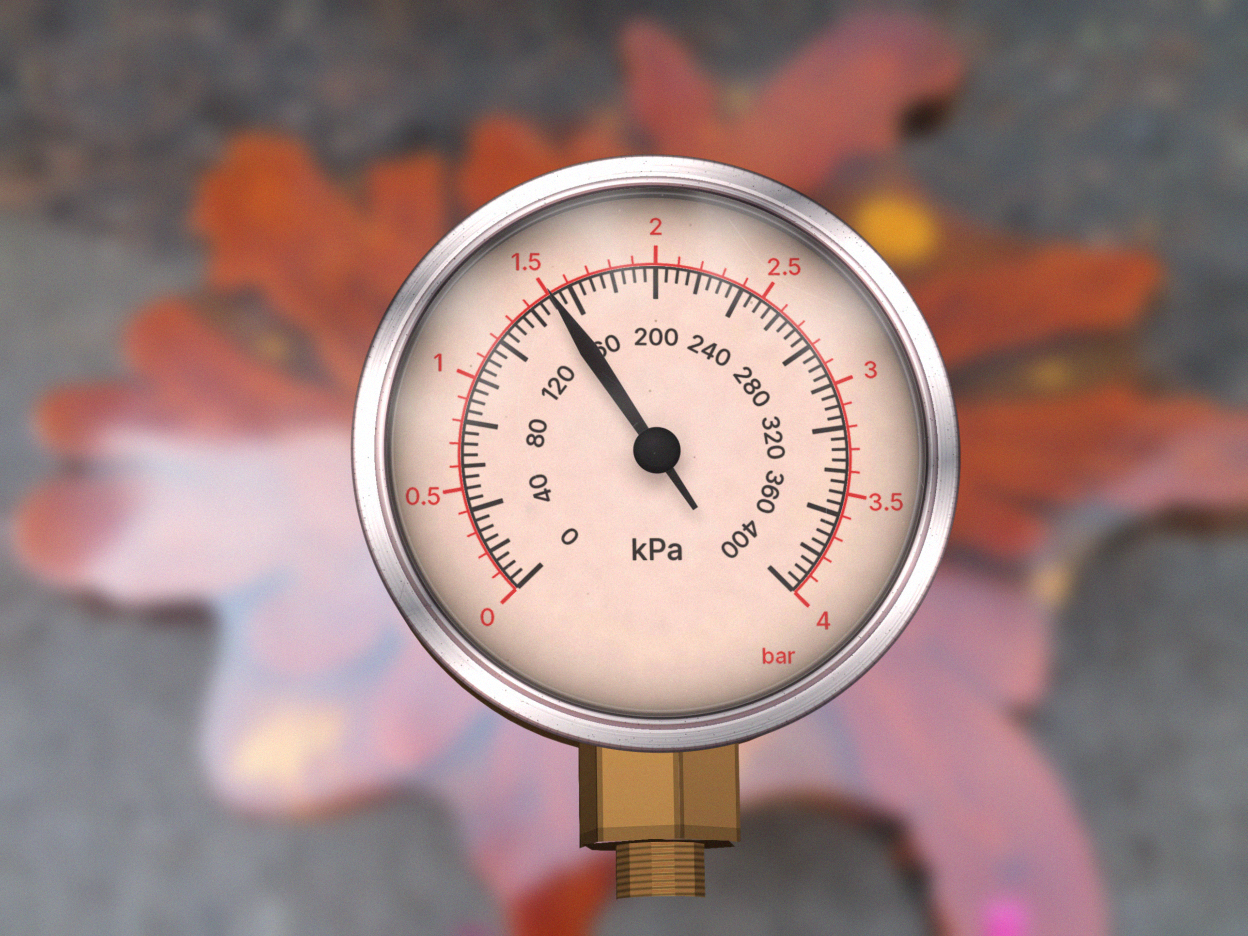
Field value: {"value": 150, "unit": "kPa"}
